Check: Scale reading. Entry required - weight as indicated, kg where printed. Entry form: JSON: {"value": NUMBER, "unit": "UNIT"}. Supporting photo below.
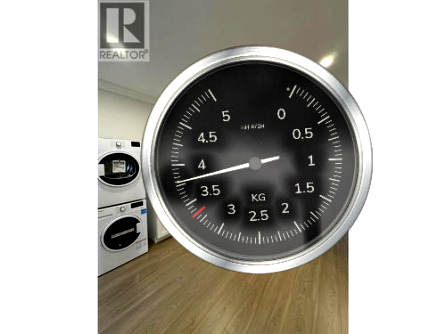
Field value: {"value": 3.8, "unit": "kg"}
